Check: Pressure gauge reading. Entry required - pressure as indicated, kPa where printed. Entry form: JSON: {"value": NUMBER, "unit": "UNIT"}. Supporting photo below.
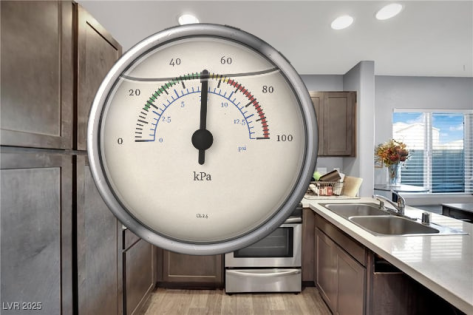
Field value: {"value": 52, "unit": "kPa"}
